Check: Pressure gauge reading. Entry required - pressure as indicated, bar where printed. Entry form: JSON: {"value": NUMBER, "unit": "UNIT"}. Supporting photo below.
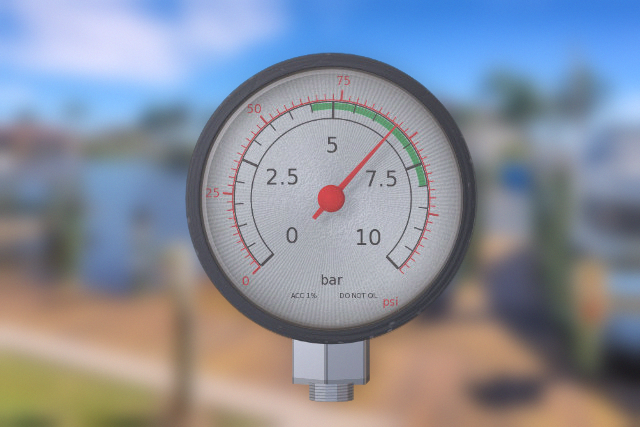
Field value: {"value": 6.5, "unit": "bar"}
